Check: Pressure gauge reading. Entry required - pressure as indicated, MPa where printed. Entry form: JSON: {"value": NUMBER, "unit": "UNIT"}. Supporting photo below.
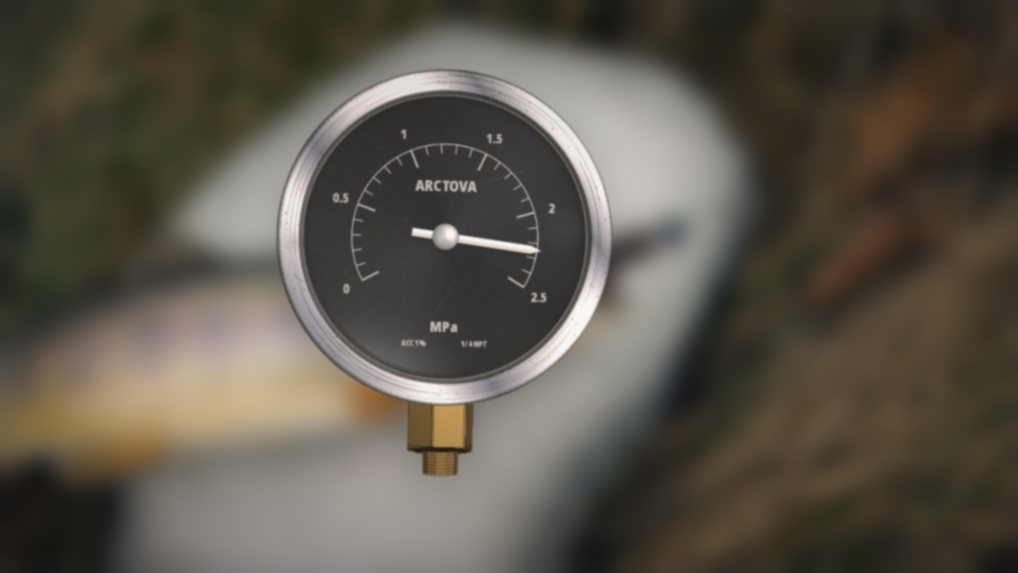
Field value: {"value": 2.25, "unit": "MPa"}
